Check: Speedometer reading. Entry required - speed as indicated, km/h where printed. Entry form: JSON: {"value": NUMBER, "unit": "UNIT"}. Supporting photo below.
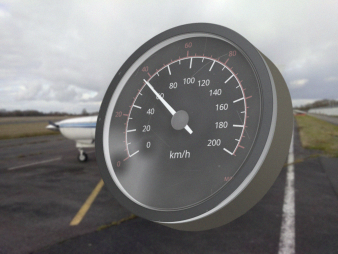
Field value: {"value": 60, "unit": "km/h"}
